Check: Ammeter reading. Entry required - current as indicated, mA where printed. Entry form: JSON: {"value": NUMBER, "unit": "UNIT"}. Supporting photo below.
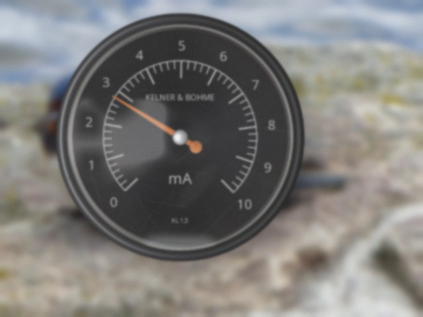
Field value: {"value": 2.8, "unit": "mA"}
